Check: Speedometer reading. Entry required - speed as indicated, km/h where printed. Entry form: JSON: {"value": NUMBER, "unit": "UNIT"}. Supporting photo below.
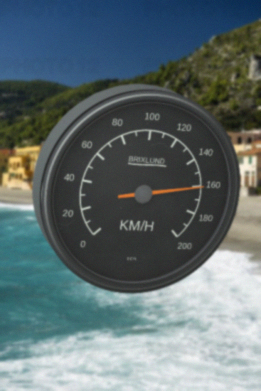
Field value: {"value": 160, "unit": "km/h"}
